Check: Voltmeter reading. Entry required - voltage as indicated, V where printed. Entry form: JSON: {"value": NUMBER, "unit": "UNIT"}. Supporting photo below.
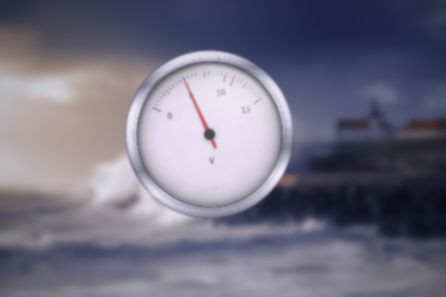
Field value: {"value": 5, "unit": "V"}
